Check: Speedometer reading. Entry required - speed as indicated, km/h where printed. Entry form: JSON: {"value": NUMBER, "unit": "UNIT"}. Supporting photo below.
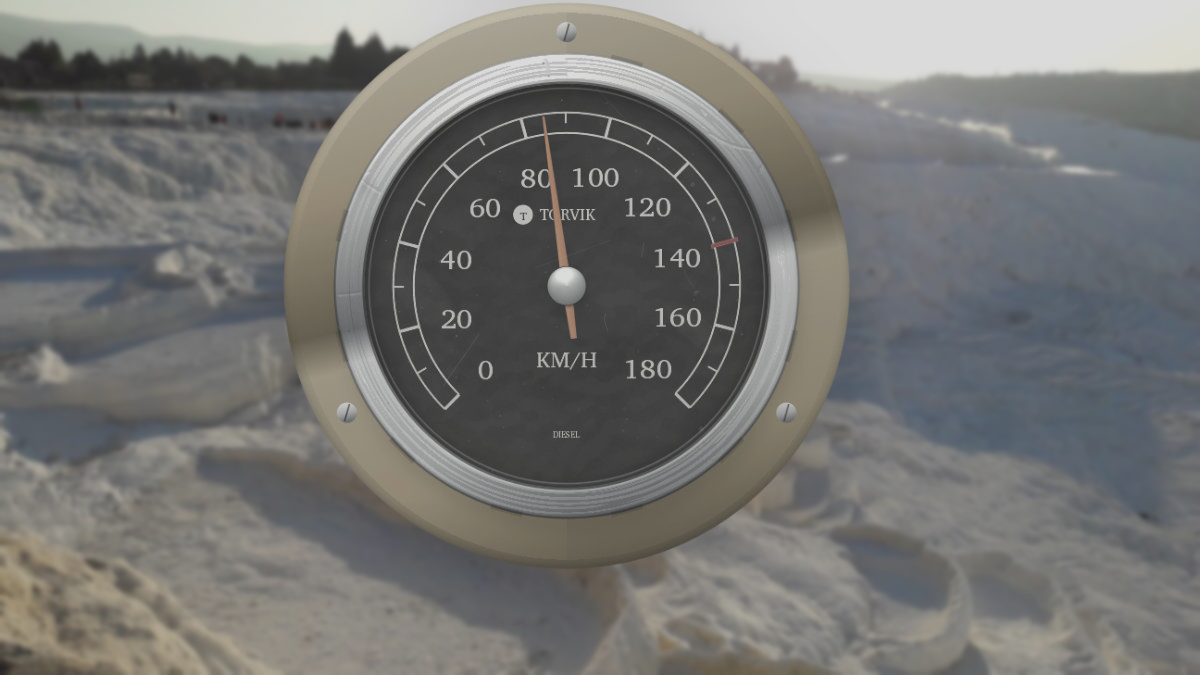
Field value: {"value": 85, "unit": "km/h"}
